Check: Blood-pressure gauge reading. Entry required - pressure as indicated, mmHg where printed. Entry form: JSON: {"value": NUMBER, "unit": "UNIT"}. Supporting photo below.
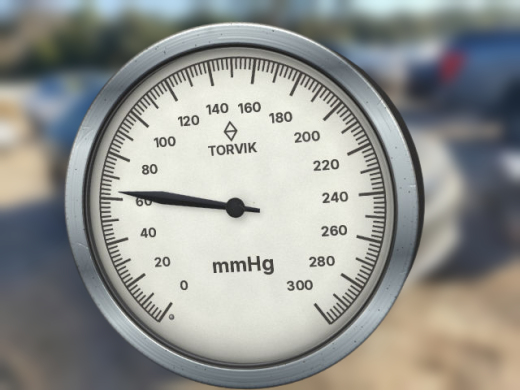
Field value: {"value": 64, "unit": "mmHg"}
